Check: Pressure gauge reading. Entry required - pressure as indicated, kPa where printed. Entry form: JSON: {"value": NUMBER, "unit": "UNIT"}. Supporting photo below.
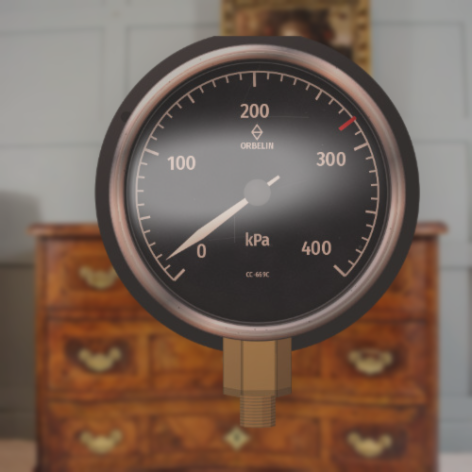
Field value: {"value": 15, "unit": "kPa"}
